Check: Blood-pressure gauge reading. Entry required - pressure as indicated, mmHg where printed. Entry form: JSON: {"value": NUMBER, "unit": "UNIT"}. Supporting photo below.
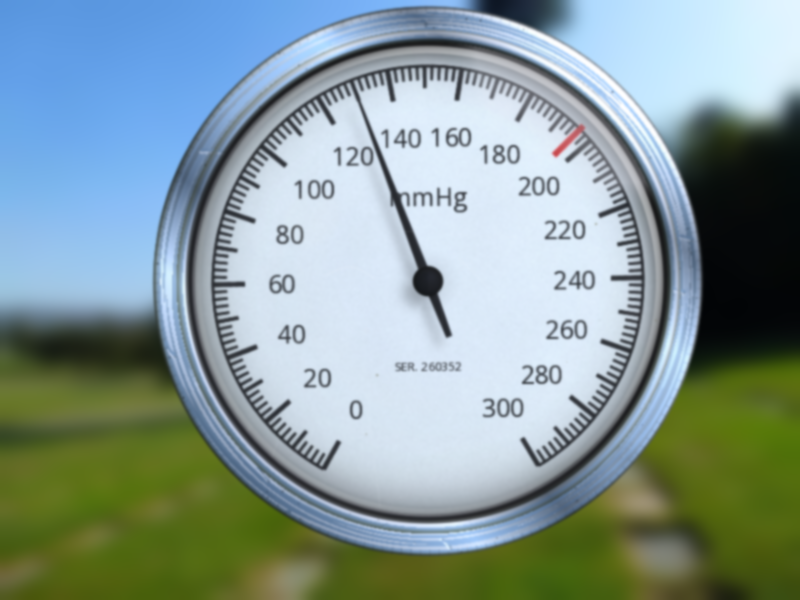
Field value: {"value": 130, "unit": "mmHg"}
